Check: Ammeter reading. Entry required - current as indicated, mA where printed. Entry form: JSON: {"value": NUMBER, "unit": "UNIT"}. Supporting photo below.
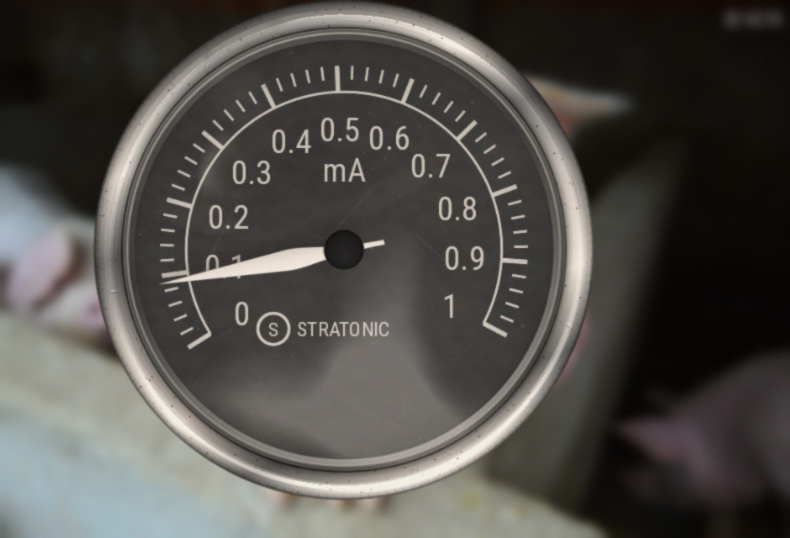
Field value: {"value": 0.09, "unit": "mA"}
